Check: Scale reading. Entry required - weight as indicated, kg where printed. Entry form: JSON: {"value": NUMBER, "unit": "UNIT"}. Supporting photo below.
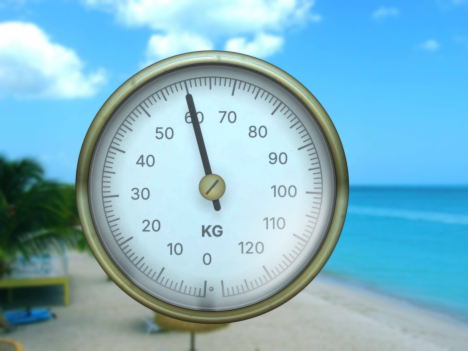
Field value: {"value": 60, "unit": "kg"}
